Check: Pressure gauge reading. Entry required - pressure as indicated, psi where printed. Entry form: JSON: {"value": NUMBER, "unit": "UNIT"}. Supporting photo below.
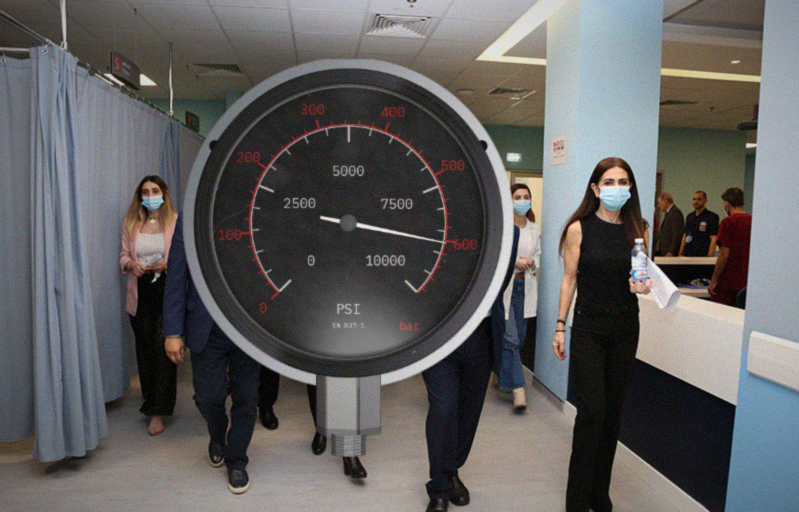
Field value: {"value": 8750, "unit": "psi"}
